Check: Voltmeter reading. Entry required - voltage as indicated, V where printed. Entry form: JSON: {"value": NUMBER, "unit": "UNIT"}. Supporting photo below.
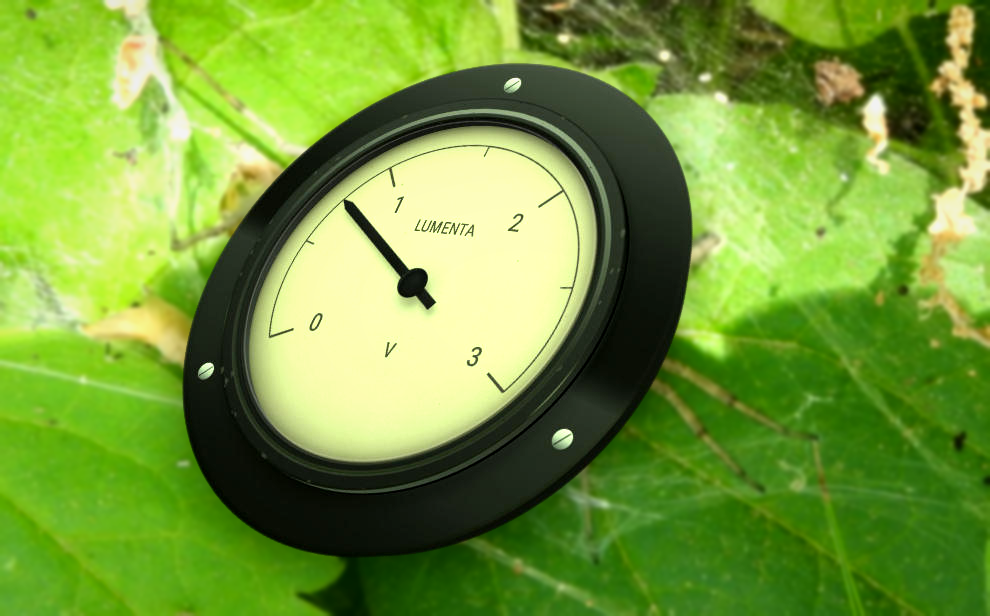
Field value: {"value": 0.75, "unit": "V"}
